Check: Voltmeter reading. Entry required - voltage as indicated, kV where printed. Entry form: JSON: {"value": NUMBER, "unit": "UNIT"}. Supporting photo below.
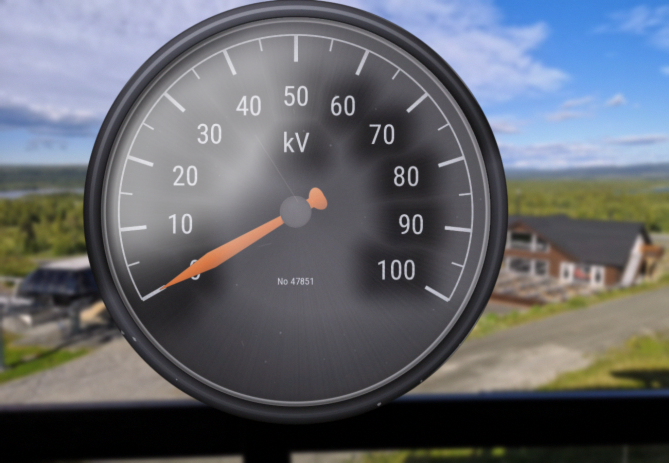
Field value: {"value": 0, "unit": "kV"}
